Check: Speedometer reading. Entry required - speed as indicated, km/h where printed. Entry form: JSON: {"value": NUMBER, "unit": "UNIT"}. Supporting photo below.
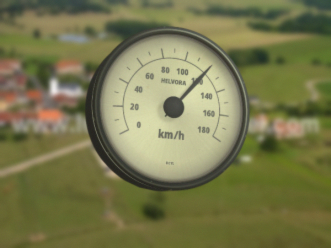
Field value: {"value": 120, "unit": "km/h"}
